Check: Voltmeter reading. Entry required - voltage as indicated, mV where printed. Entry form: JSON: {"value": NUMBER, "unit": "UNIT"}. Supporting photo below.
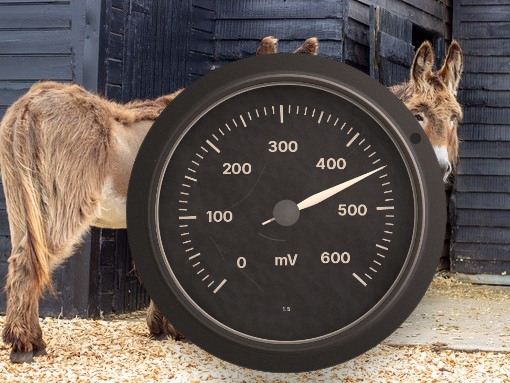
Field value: {"value": 450, "unit": "mV"}
